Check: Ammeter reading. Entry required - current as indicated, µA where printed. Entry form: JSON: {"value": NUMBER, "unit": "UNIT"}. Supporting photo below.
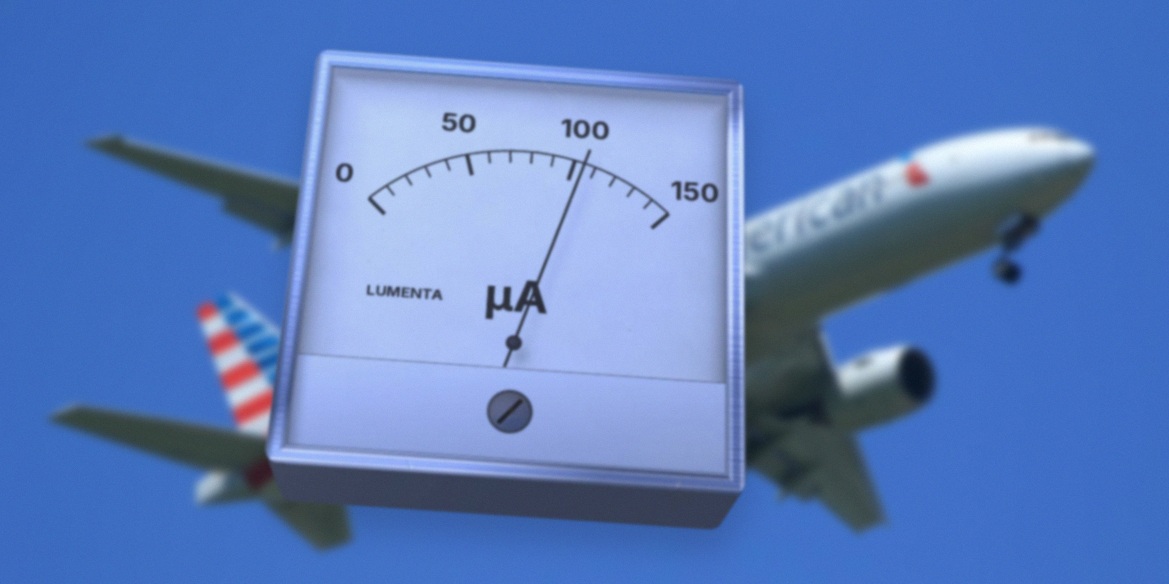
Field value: {"value": 105, "unit": "µA"}
